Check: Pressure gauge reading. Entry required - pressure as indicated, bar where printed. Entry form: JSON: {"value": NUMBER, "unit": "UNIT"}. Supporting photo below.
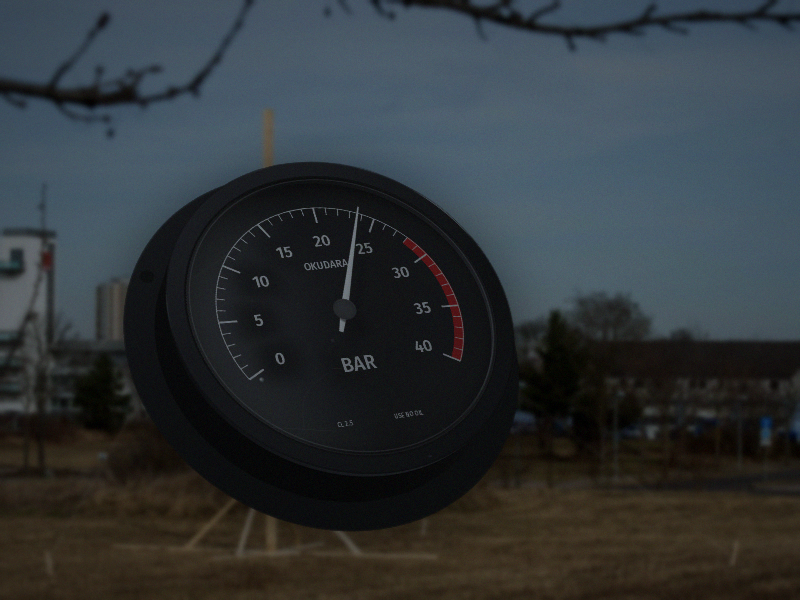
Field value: {"value": 23.5, "unit": "bar"}
